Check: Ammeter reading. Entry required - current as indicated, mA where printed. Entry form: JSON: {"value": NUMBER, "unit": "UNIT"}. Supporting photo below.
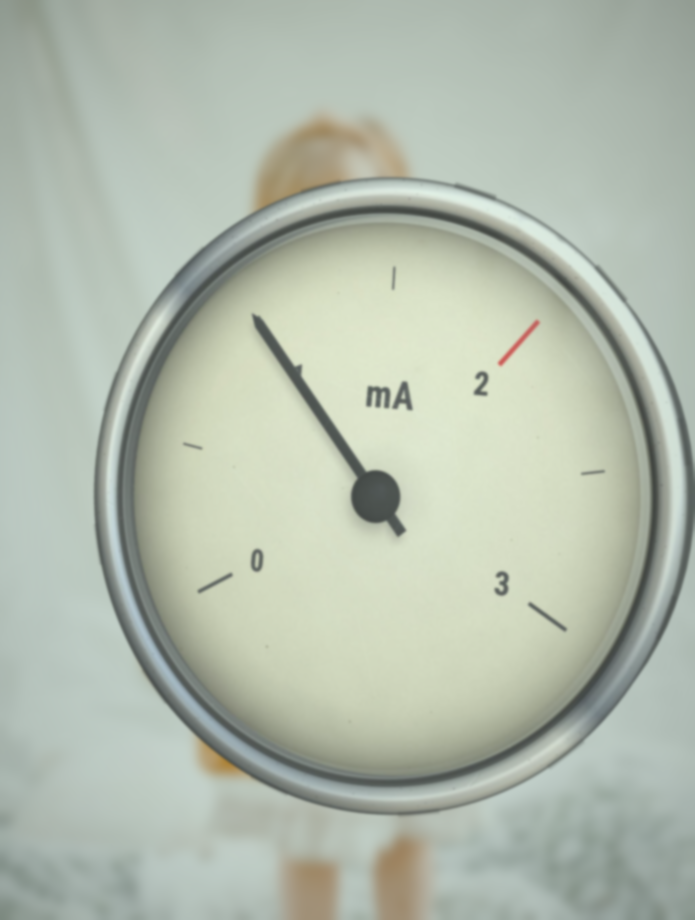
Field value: {"value": 1, "unit": "mA"}
